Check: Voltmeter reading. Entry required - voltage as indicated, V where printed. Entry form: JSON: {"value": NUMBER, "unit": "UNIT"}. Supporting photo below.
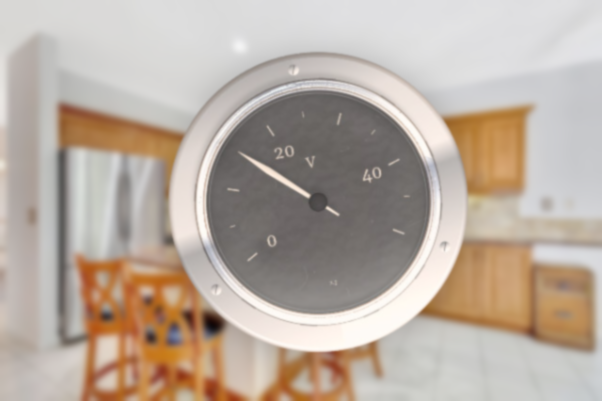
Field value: {"value": 15, "unit": "V"}
